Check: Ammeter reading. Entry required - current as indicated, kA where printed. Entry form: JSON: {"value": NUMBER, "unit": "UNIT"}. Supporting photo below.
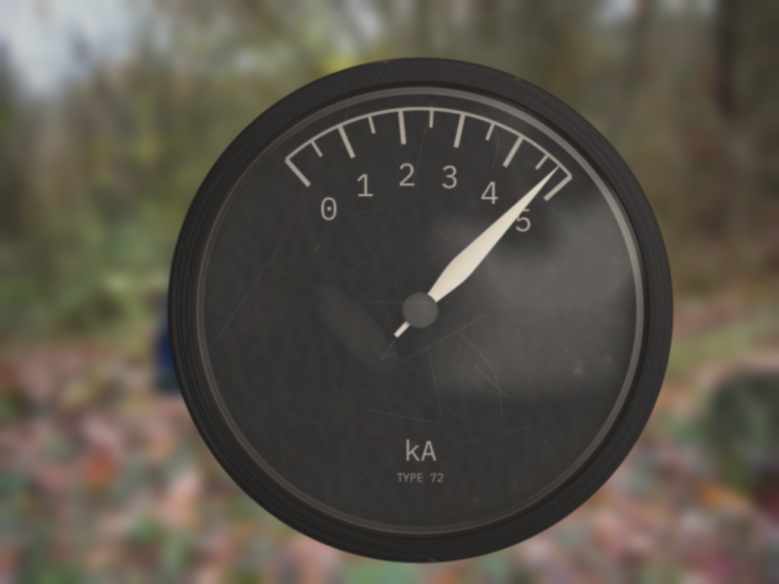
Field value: {"value": 4.75, "unit": "kA"}
